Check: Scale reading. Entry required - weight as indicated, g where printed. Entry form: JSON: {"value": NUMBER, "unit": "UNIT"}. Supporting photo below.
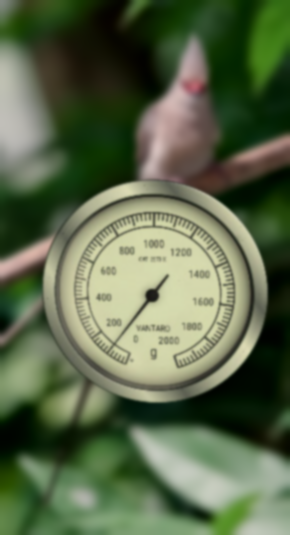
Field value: {"value": 100, "unit": "g"}
